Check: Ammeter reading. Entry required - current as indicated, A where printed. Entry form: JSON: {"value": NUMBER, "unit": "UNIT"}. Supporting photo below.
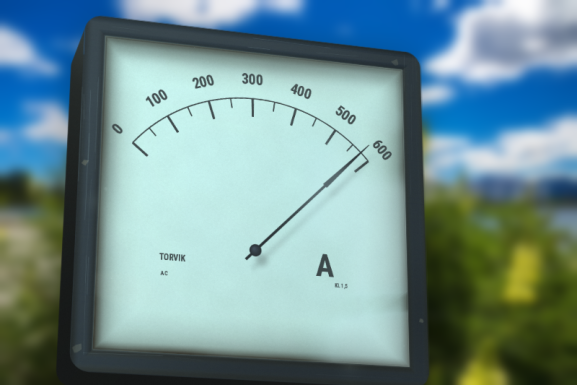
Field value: {"value": 575, "unit": "A"}
